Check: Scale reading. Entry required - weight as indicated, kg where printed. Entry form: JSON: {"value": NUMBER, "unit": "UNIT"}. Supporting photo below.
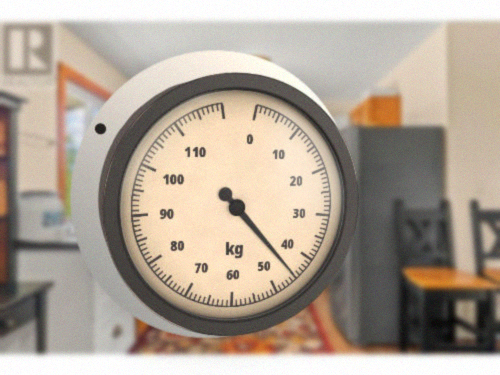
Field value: {"value": 45, "unit": "kg"}
